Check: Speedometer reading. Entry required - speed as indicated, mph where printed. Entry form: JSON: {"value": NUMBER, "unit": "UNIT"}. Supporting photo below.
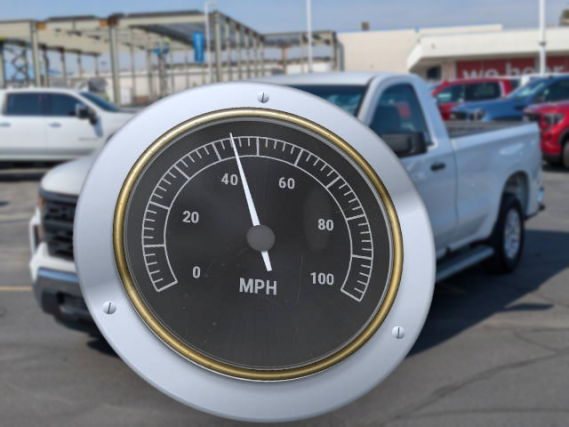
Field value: {"value": 44, "unit": "mph"}
